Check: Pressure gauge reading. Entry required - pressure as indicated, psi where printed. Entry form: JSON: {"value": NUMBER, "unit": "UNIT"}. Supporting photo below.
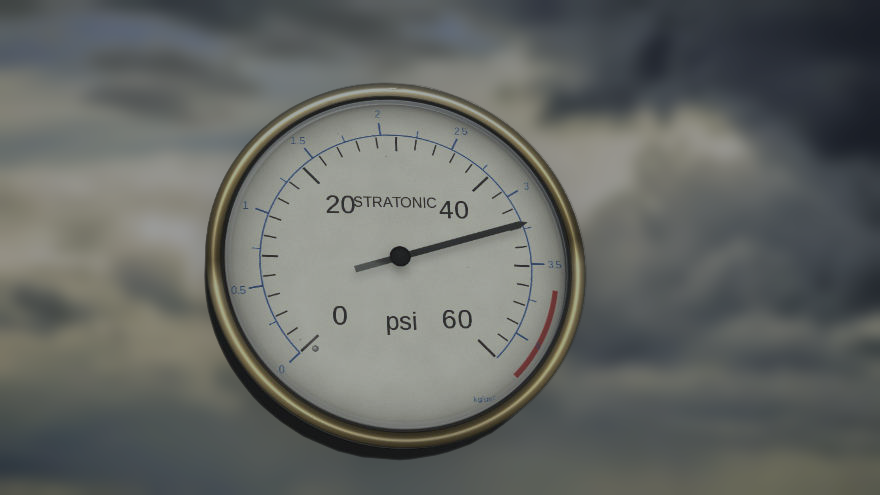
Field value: {"value": 46, "unit": "psi"}
